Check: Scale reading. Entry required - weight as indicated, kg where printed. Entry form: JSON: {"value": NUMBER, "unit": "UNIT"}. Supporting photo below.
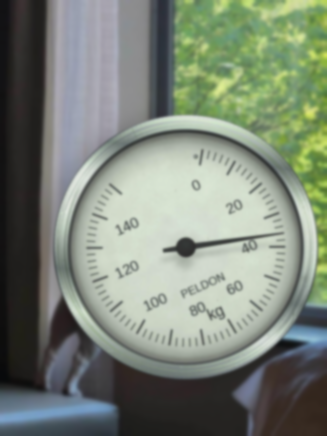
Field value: {"value": 36, "unit": "kg"}
